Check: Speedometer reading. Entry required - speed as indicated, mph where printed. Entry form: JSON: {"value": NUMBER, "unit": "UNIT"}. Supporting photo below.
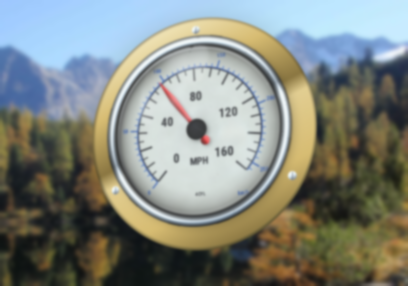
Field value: {"value": 60, "unit": "mph"}
